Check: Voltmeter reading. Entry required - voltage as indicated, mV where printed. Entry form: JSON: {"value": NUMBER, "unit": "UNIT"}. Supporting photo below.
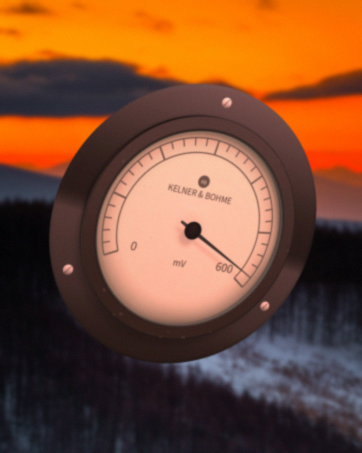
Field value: {"value": 580, "unit": "mV"}
